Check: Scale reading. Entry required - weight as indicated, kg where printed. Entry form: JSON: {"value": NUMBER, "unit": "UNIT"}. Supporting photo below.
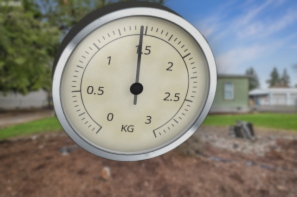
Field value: {"value": 1.45, "unit": "kg"}
